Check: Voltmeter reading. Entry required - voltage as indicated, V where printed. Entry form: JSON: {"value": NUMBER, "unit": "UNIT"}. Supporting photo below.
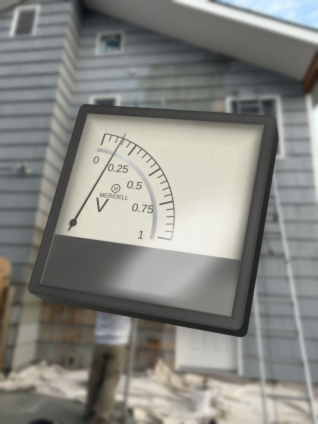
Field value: {"value": 0.15, "unit": "V"}
